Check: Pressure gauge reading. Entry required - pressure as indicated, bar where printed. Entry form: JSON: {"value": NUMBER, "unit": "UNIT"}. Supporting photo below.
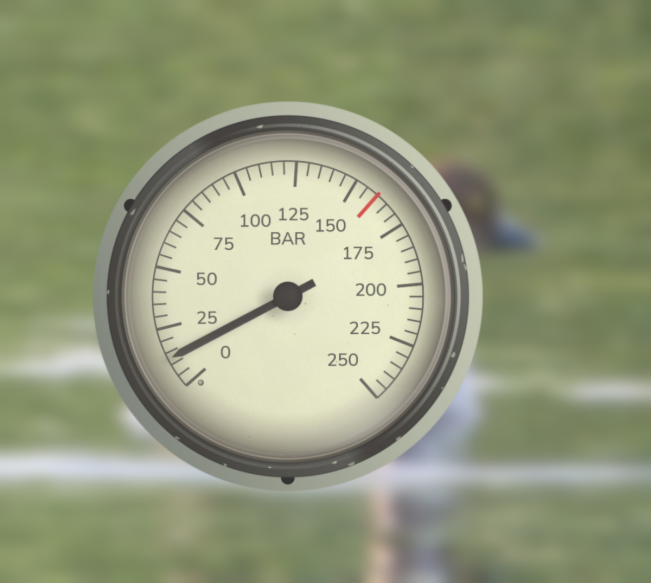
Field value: {"value": 12.5, "unit": "bar"}
